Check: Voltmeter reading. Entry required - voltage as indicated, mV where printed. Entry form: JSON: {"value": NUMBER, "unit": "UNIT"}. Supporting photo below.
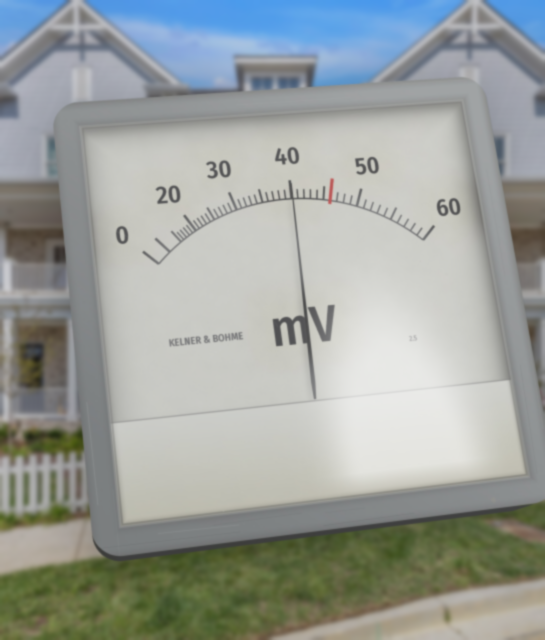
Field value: {"value": 40, "unit": "mV"}
